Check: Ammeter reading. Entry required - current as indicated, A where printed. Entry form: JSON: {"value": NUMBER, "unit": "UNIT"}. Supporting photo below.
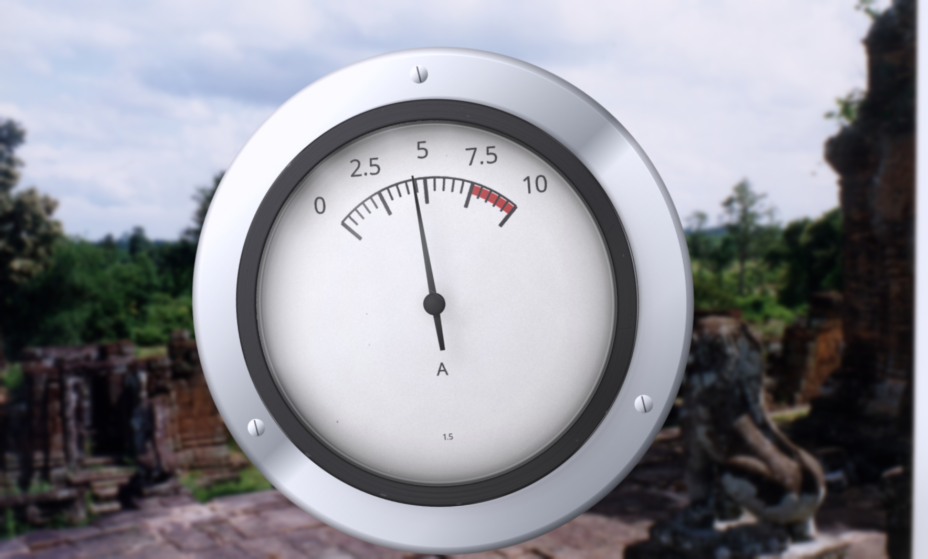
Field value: {"value": 4.5, "unit": "A"}
